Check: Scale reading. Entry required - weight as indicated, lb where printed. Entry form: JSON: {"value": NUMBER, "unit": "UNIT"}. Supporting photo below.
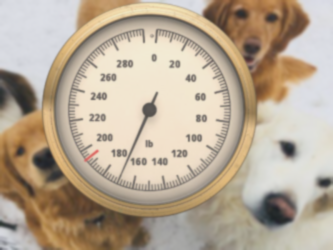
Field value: {"value": 170, "unit": "lb"}
